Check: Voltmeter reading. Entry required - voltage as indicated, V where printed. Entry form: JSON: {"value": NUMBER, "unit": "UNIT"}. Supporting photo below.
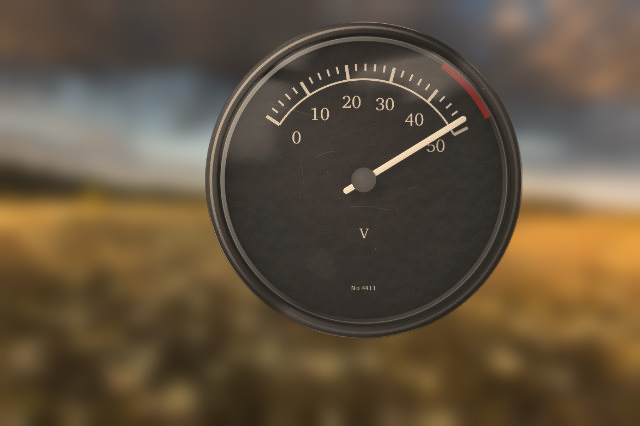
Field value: {"value": 48, "unit": "V"}
